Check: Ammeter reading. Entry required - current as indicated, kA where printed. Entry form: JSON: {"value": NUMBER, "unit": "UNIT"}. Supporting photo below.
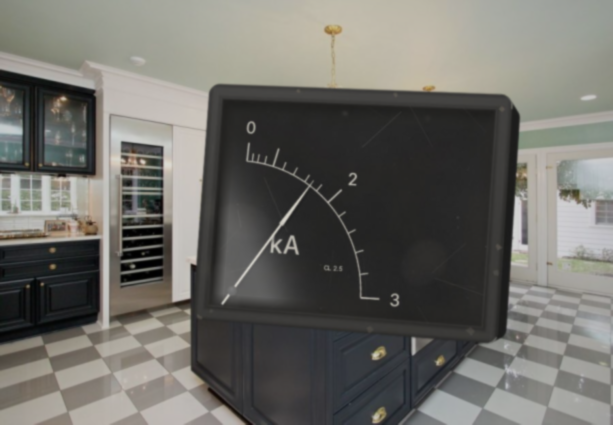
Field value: {"value": 1.7, "unit": "kA"}
